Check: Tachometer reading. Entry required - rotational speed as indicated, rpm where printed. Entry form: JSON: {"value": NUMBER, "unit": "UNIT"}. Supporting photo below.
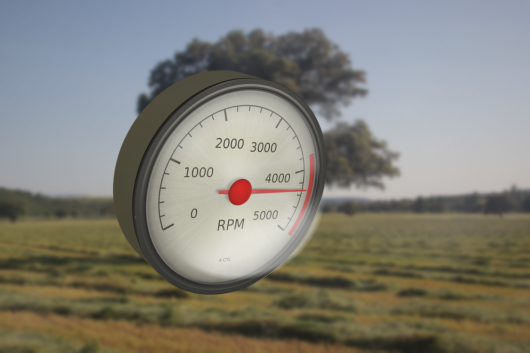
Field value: {"value": 4300, "unit": "rpm"}
